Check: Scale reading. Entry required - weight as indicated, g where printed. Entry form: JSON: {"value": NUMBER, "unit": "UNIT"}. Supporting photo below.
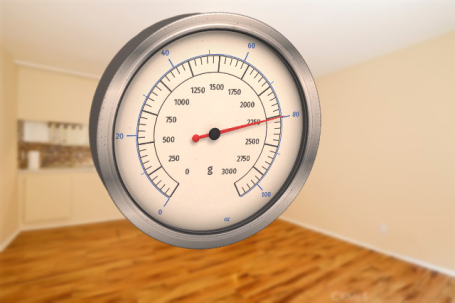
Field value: {"value": 2250, "unit": "g"}
